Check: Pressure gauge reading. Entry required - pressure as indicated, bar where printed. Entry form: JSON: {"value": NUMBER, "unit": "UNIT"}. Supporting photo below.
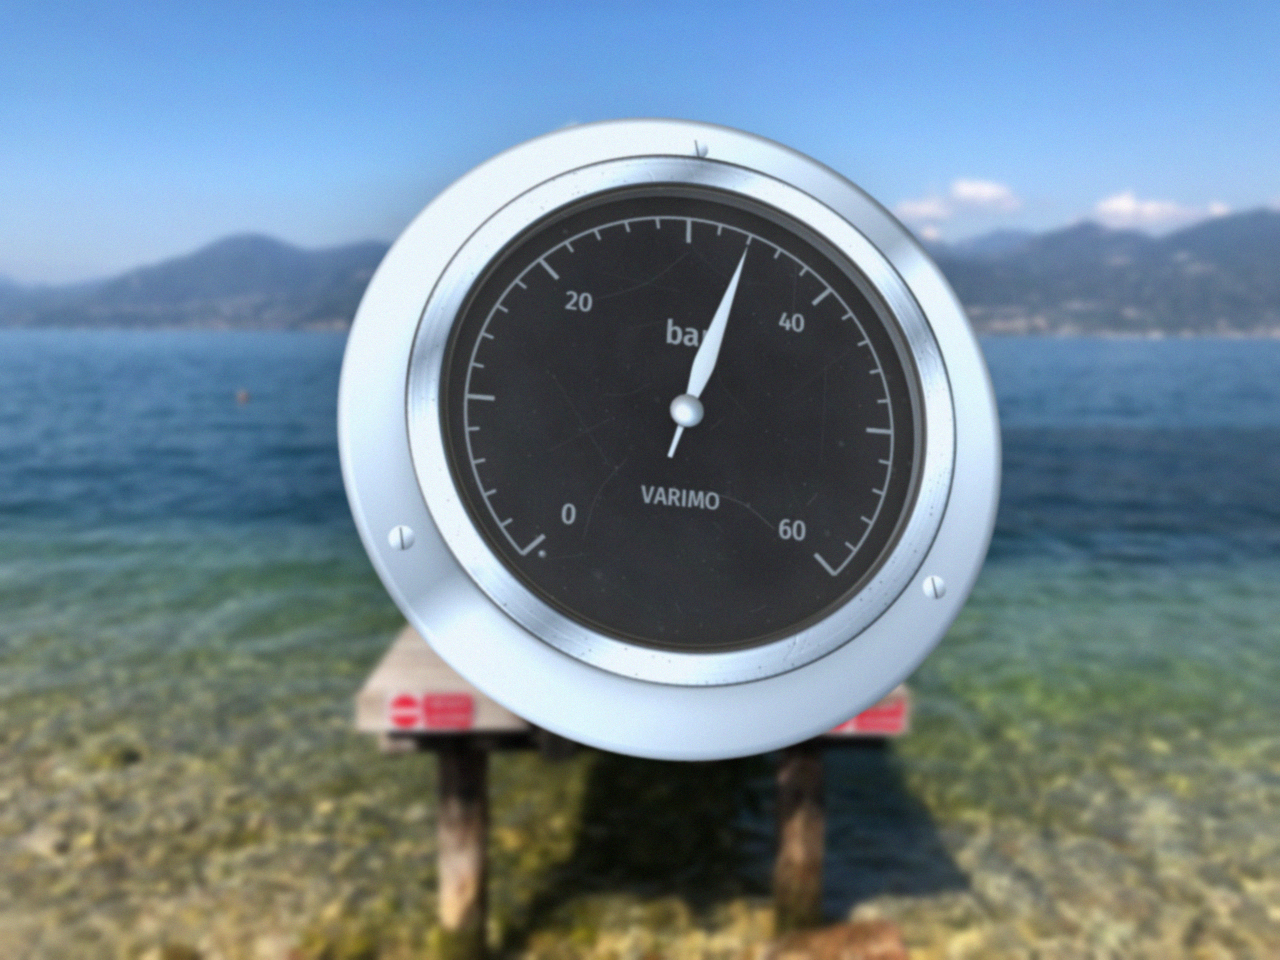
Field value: {"value": 34, "unit": "bar"}
